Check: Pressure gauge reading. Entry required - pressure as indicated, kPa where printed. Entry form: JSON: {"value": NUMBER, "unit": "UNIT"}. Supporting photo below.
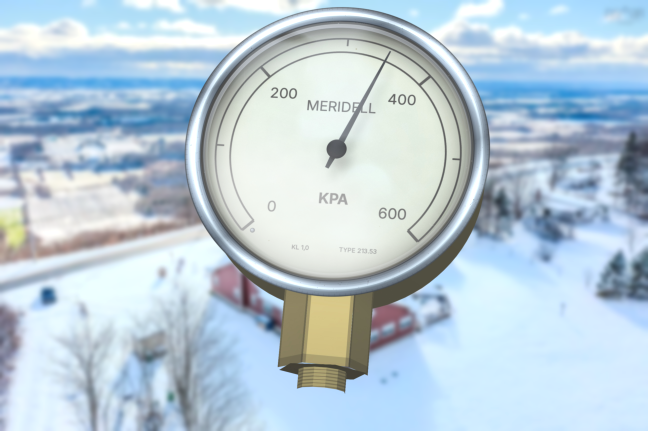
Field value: {"value": 350, "unit": "kPa"}
